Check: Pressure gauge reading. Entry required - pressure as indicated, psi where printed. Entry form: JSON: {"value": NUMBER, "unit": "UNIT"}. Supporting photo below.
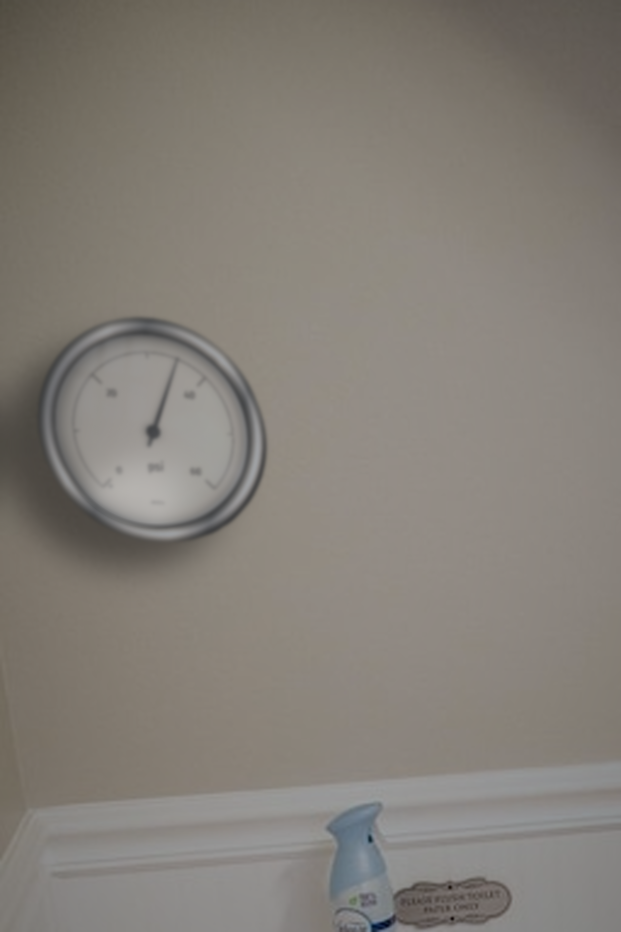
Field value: {"value": 35, "unit": "psi"}
